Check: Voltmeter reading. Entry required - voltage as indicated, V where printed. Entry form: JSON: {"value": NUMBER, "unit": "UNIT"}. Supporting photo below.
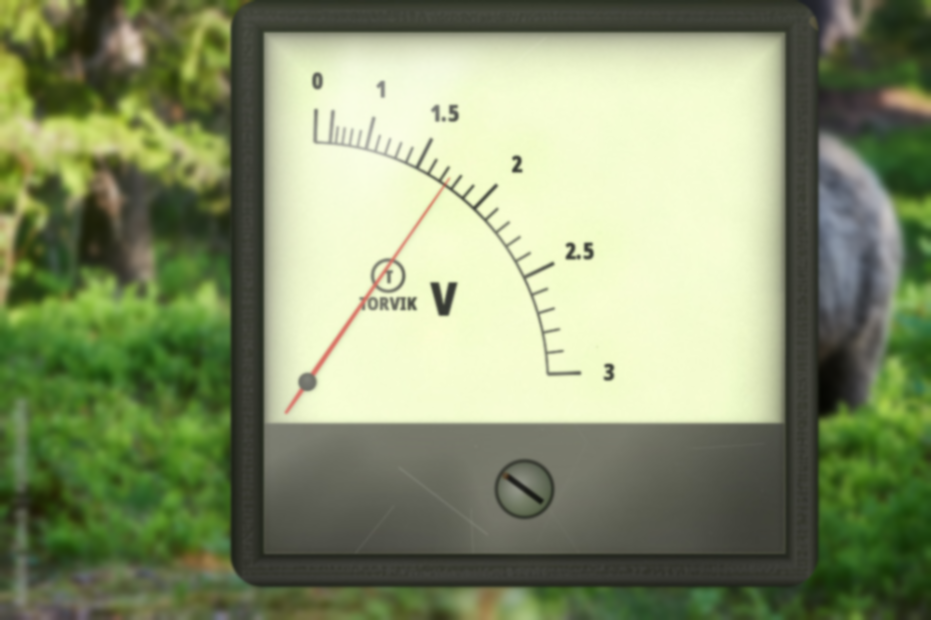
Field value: {"value": 1.75, "unit": "V"}
